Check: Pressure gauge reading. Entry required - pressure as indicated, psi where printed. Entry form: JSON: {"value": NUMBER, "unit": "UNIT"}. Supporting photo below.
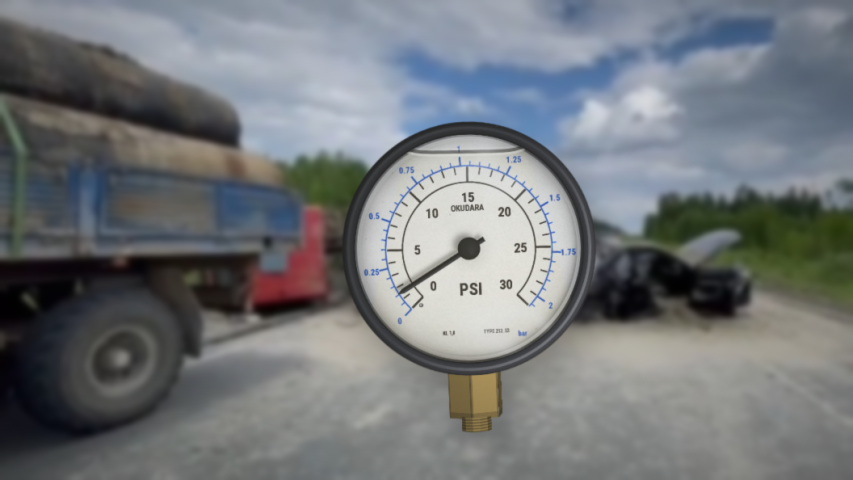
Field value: {"value": 1.5, "unit": "psi"}
